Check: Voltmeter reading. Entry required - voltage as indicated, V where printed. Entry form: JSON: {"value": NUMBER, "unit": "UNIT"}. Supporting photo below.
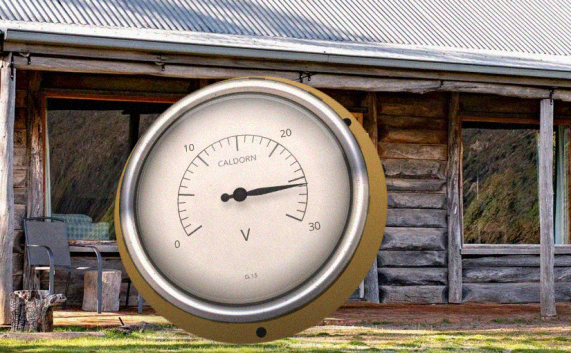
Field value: {"value": 26, "unit": "V"}
